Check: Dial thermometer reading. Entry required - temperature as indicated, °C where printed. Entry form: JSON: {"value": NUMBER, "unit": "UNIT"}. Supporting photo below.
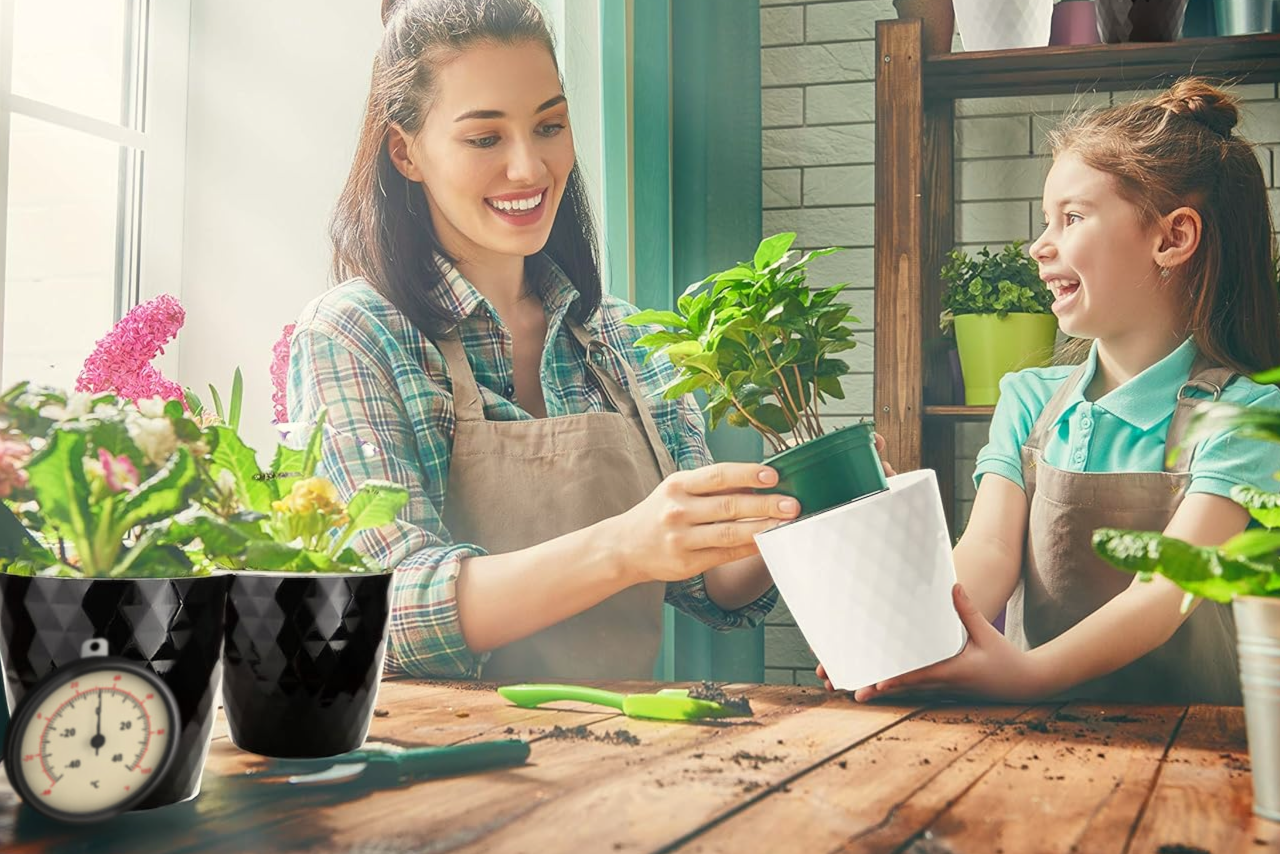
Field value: {"value": 0, "unit": "°C"}
